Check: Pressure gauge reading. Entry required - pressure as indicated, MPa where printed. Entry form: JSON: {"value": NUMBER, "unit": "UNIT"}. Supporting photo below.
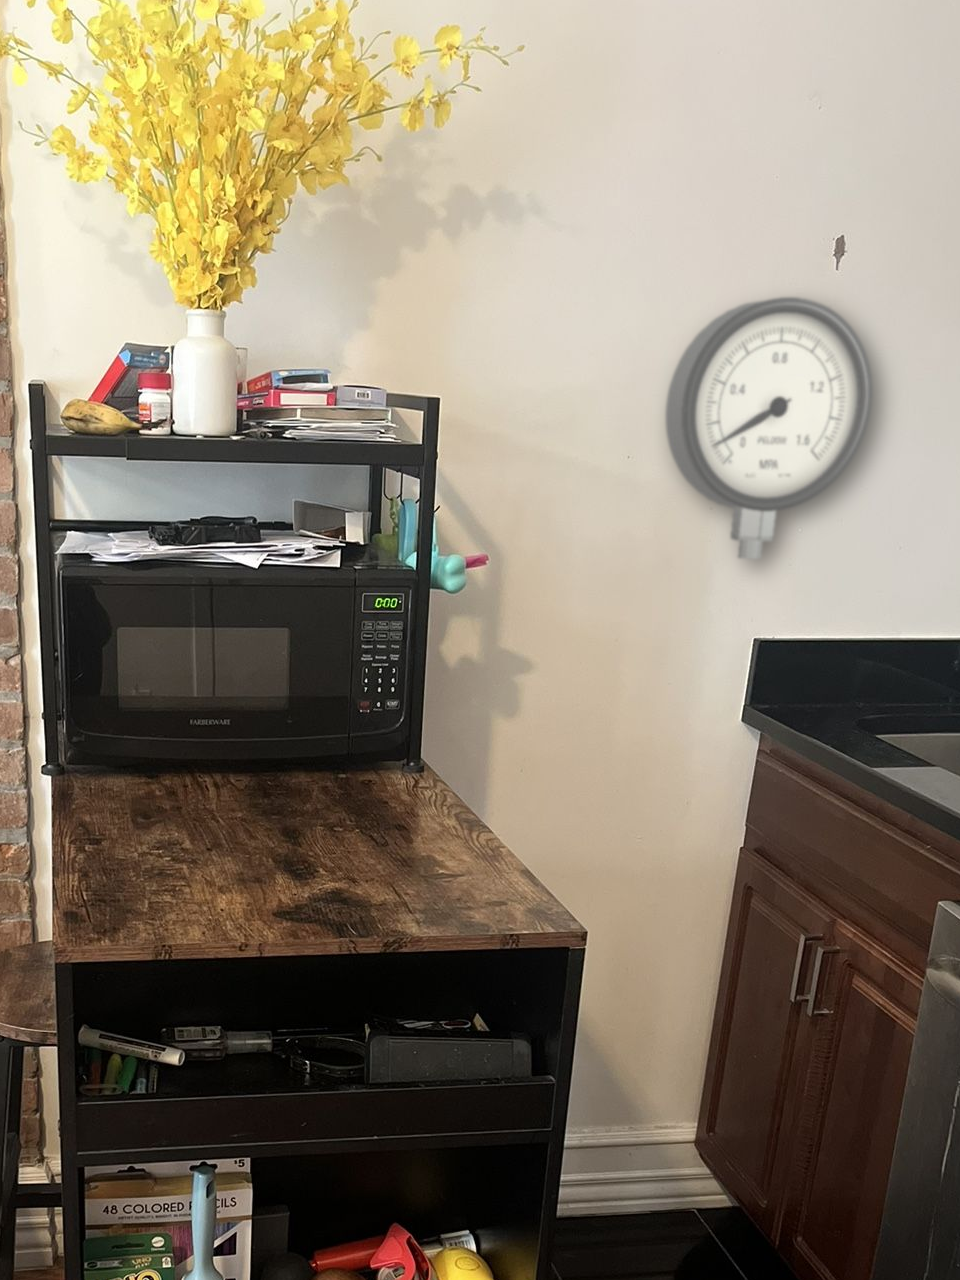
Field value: {"value": 0.1, "unit": "MPa"}
